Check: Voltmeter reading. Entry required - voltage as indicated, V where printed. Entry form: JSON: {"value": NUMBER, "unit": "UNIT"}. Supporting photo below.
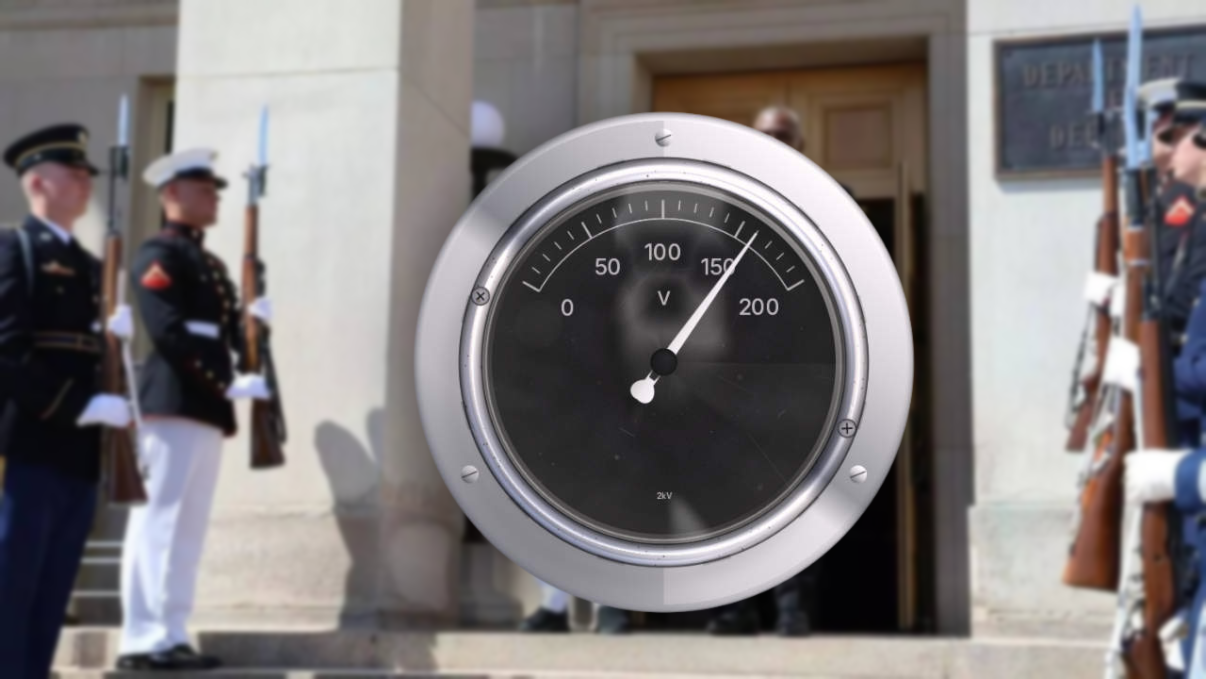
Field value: {"value": 160, "unit": "V"}
